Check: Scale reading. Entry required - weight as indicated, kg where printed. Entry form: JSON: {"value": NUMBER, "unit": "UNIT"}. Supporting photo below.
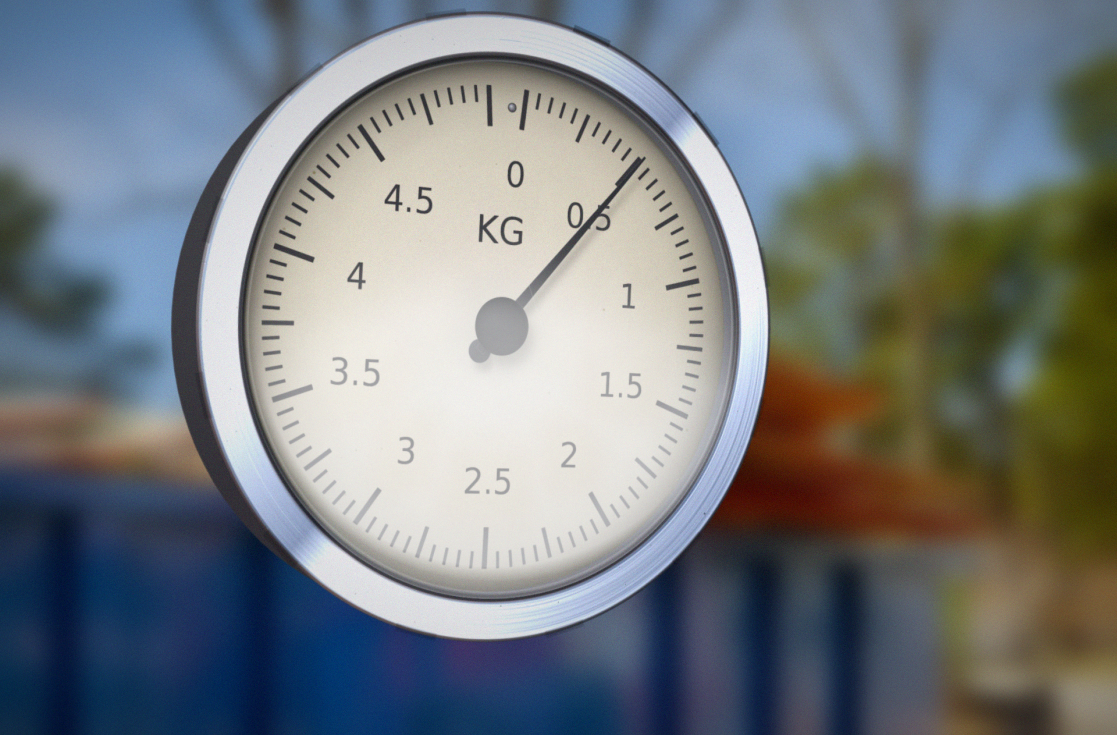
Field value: {"value": 0.5, "unit": "kg"}
